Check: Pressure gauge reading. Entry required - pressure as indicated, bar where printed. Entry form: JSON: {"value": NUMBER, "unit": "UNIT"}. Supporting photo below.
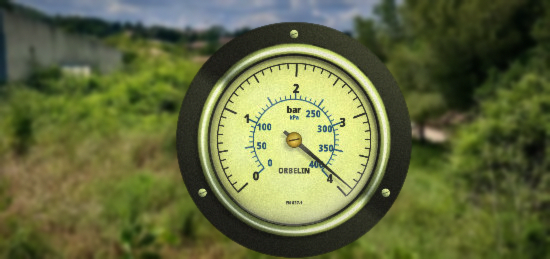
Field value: {"value": 3.9, "unit": "bar"}
